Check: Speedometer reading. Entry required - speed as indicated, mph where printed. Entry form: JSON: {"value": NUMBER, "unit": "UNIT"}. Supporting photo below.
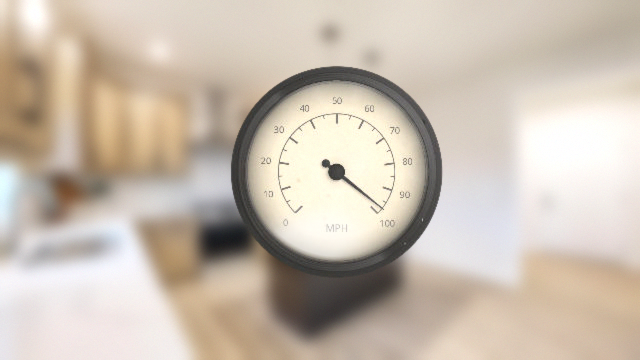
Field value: {"value": 97.5, "unit": "mph"}
